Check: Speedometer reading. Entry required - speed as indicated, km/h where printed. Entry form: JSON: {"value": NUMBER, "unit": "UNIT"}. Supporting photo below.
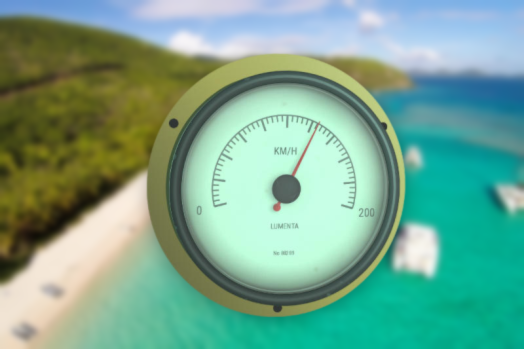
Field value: {"value": 124, "unit": "km/h"}
